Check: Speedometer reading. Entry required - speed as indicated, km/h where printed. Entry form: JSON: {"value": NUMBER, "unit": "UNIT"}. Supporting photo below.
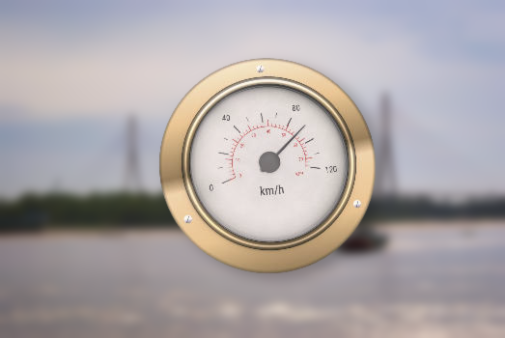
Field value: {"value": 90, "unit": "km/h"}
